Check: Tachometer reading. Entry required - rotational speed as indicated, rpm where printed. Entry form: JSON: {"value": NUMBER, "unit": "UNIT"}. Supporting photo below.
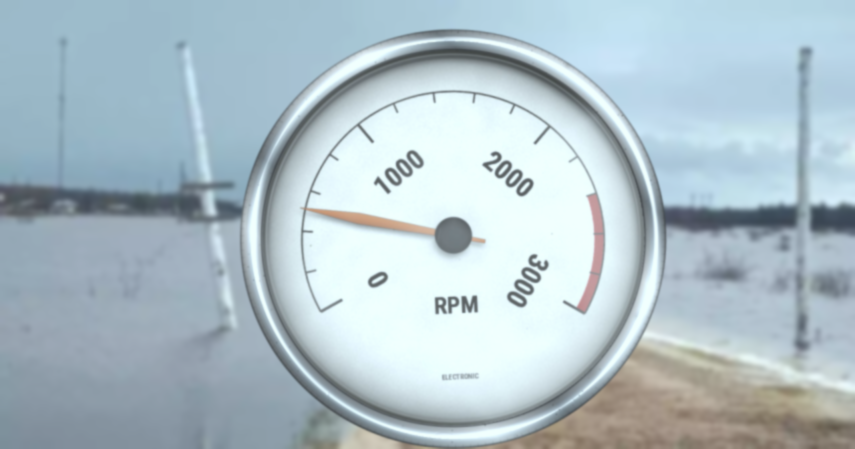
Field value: {"value": 500, "unit": "rpm"}
